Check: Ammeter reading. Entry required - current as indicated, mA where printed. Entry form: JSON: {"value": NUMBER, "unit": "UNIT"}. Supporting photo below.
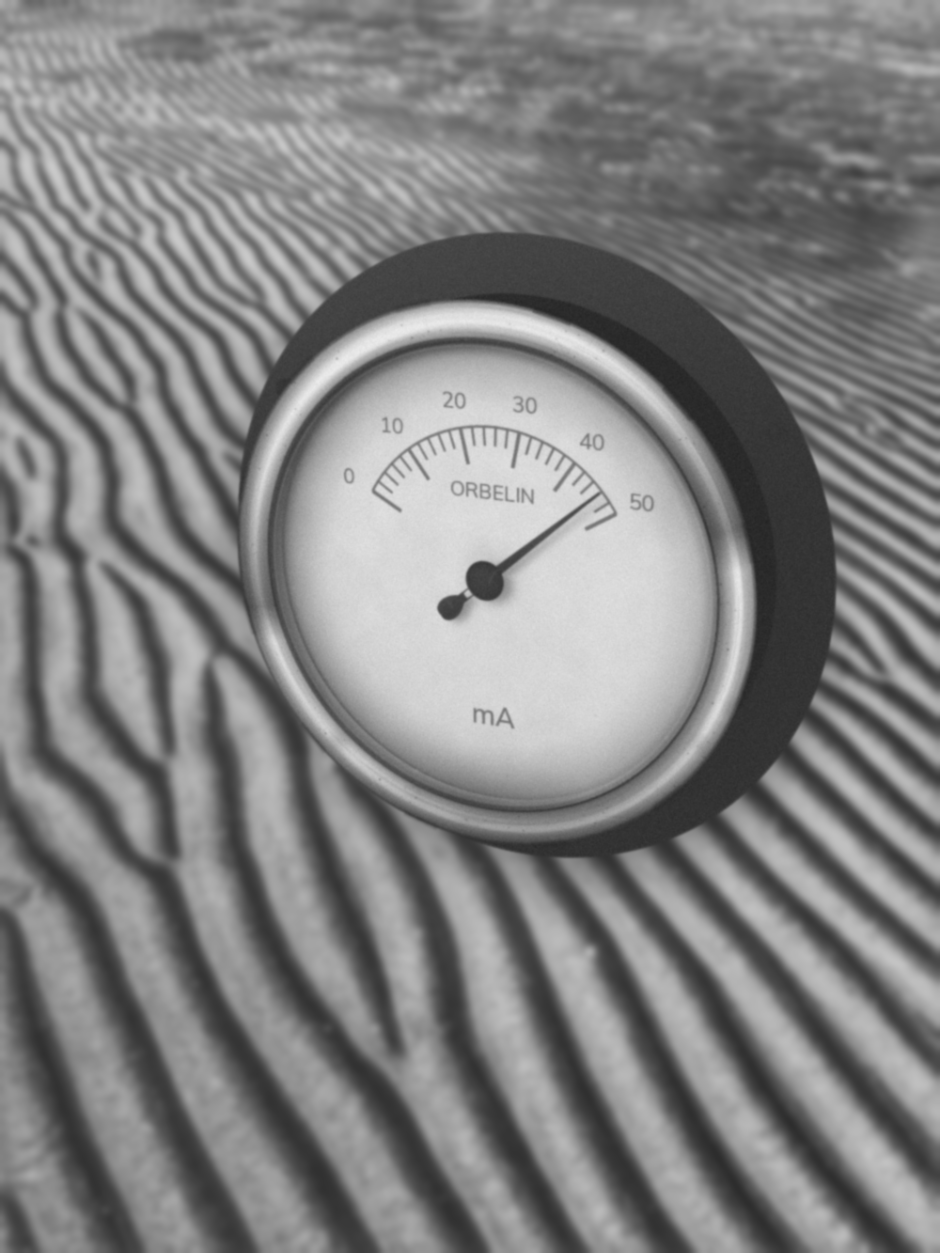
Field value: {"value": 46, "unit": "mA"}
